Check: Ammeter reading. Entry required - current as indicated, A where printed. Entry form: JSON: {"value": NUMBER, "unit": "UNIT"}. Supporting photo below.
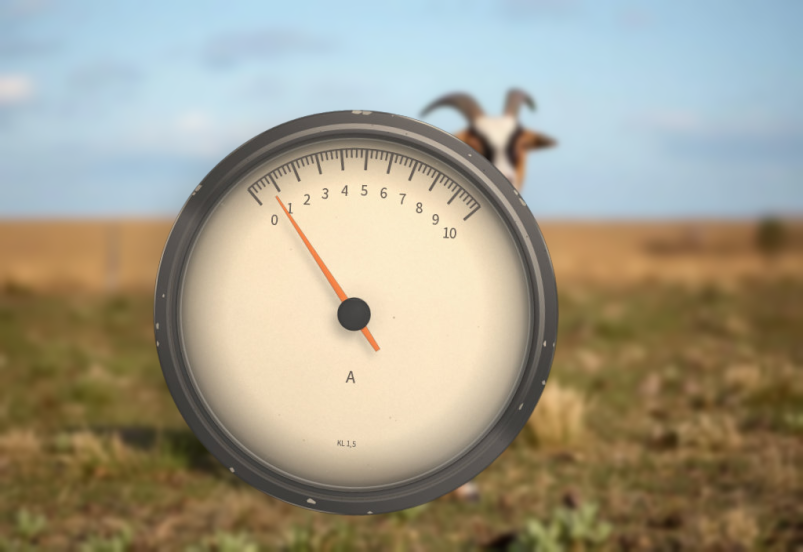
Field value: {"value": 0.8, "unit": "A"}
